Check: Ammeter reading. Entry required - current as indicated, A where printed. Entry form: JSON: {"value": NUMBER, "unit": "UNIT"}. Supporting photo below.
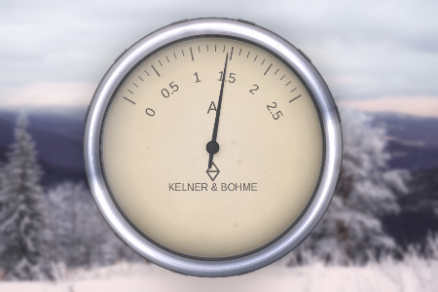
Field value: {"value": 1.45, "unit": "A"}
